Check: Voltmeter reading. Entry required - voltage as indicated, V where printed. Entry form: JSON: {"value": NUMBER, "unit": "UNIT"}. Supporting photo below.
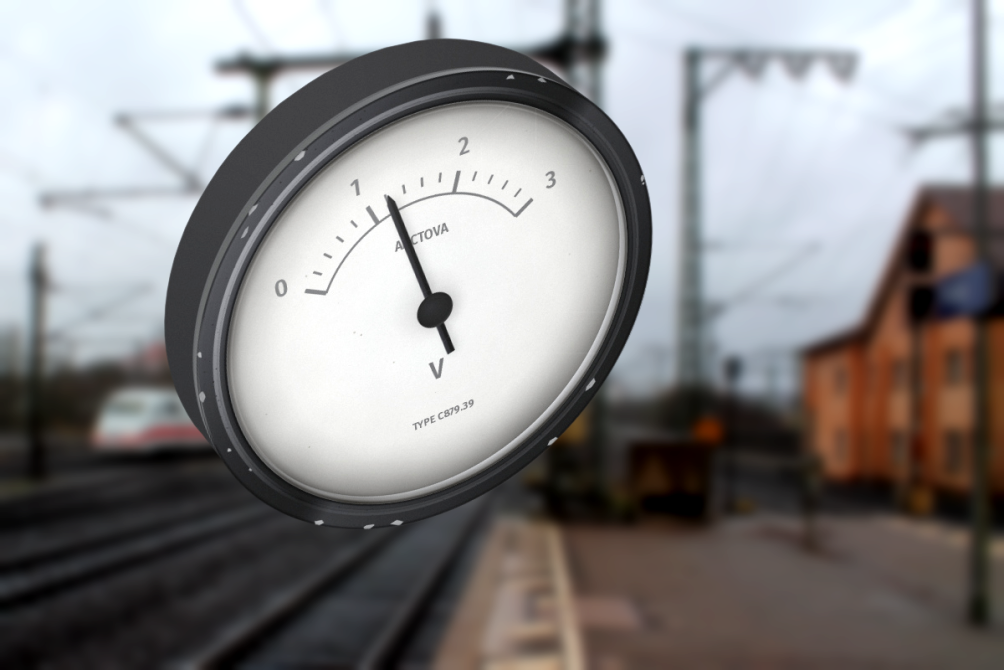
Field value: {"value": 1.2, "unit": "V"}
